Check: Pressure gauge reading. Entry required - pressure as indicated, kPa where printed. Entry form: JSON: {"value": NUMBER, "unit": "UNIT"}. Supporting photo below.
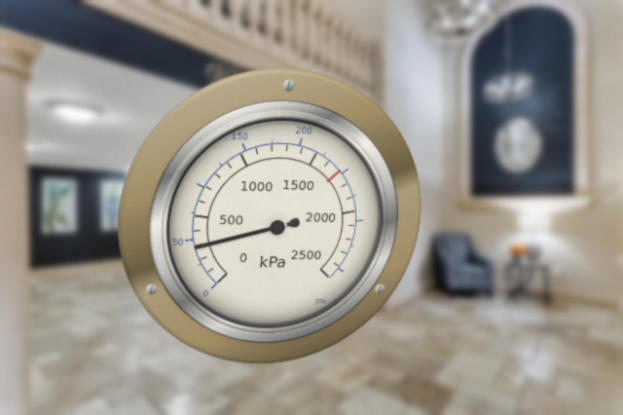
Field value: {"value": 300, "unit": "kPa"}
